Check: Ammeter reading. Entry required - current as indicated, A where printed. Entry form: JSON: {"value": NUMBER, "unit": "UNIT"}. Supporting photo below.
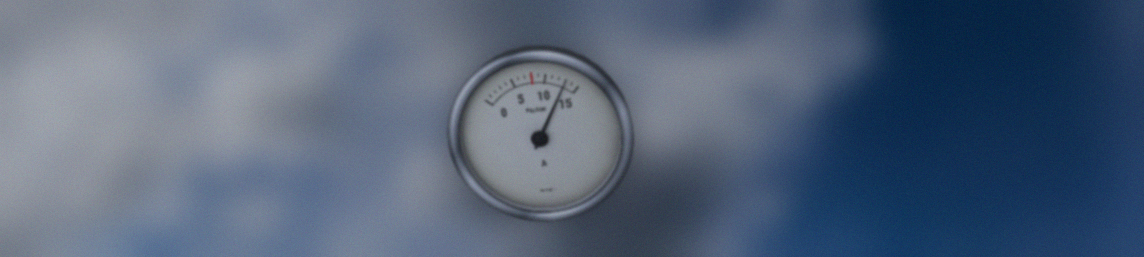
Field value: {"value": 13, "unit": "A"}
